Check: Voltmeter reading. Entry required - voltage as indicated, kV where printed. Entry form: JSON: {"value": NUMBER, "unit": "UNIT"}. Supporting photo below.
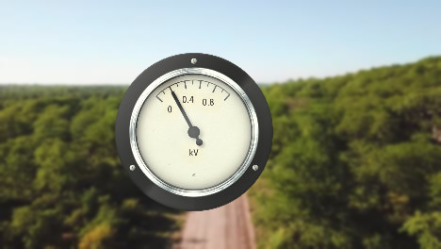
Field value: {"value": 0.2, "unit": "kV"}
